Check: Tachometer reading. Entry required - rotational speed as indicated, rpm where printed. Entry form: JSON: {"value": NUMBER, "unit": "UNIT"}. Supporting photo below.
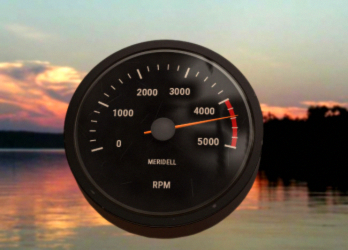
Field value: {"value": 4400, "unit": "rpm"}
